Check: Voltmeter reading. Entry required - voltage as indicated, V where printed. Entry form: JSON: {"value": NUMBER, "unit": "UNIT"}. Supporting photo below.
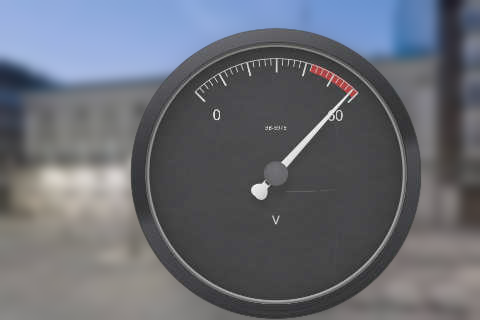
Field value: {"value": 58, "unit": "V"}
